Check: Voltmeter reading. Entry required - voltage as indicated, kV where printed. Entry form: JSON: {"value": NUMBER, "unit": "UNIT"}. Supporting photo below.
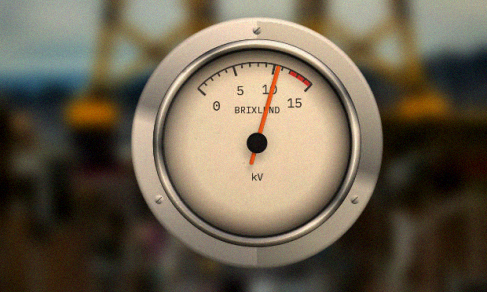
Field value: {"value": 10.5, "unit": "kV"}
